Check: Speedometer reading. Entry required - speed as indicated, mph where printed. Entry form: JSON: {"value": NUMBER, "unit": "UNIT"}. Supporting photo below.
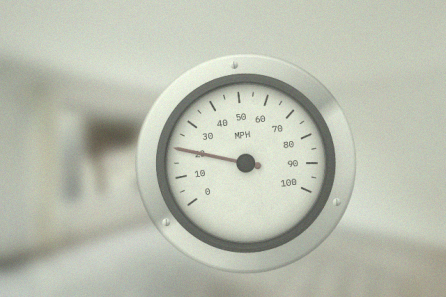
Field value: {"value": 20, "unit": "mph"}
